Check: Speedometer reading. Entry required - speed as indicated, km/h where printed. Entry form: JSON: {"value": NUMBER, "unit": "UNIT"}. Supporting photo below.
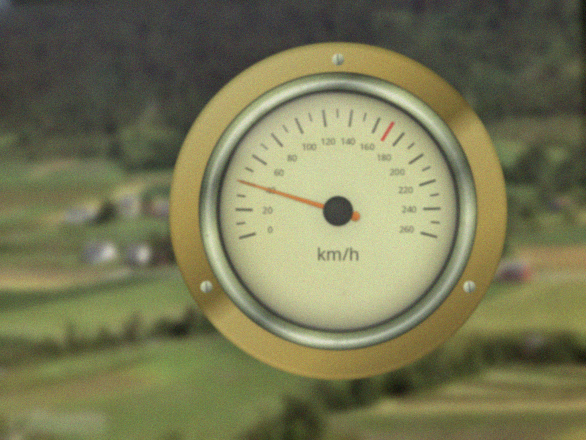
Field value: {"value": 40, "unit": "km/h"}
